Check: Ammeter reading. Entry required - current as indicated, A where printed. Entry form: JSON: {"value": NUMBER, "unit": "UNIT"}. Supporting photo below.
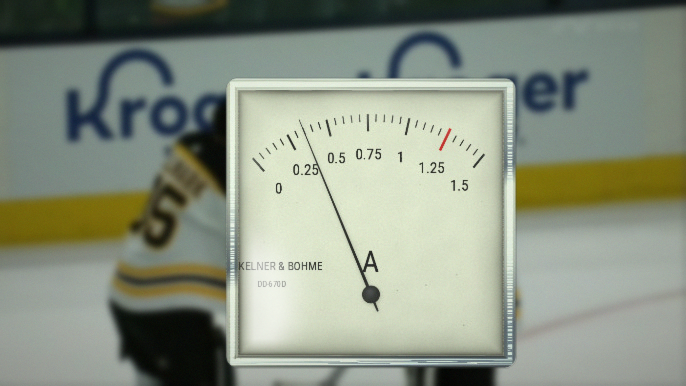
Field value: {"value": 0.35, "unit": "A"}
